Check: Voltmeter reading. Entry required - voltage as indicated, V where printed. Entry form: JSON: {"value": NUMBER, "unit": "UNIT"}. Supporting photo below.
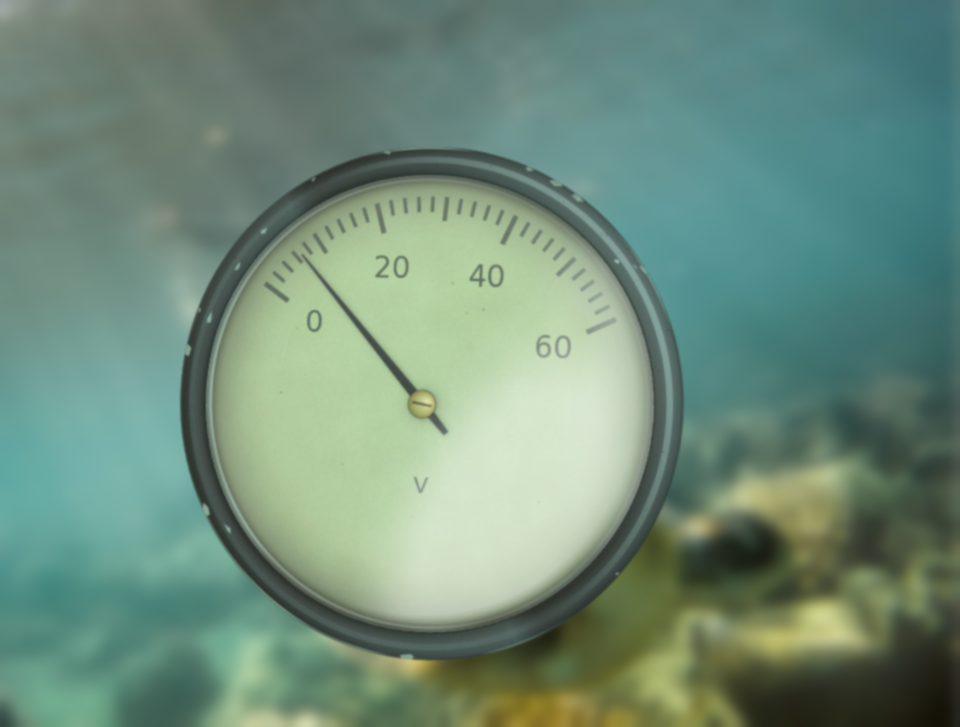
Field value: {"value": 7, "unit": "V"}
